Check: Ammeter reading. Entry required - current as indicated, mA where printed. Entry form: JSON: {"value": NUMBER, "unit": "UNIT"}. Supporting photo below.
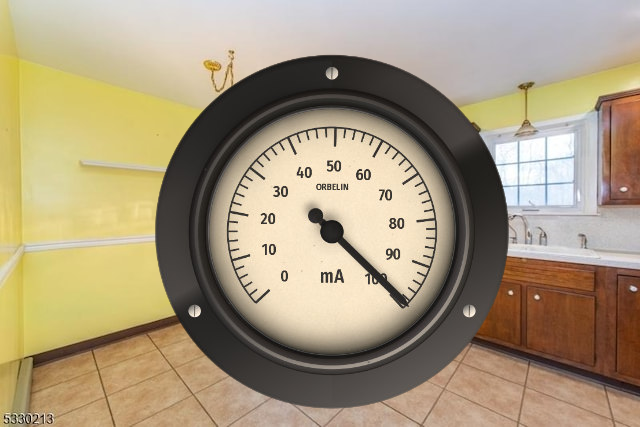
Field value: {"value": 99, "unit": "mA"}
